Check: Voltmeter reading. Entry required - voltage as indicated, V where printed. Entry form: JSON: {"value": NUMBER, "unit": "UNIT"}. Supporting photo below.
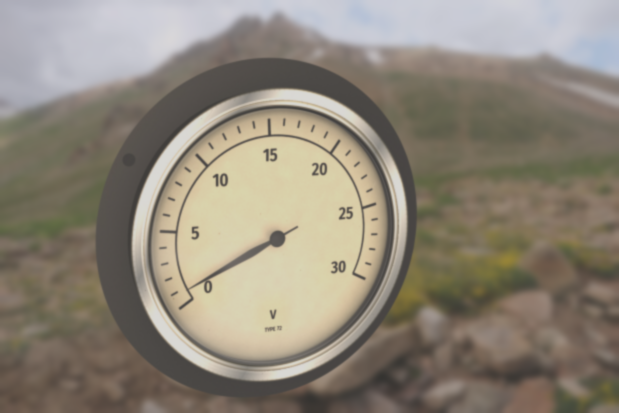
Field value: {"value": 1, "unit": "V"}
